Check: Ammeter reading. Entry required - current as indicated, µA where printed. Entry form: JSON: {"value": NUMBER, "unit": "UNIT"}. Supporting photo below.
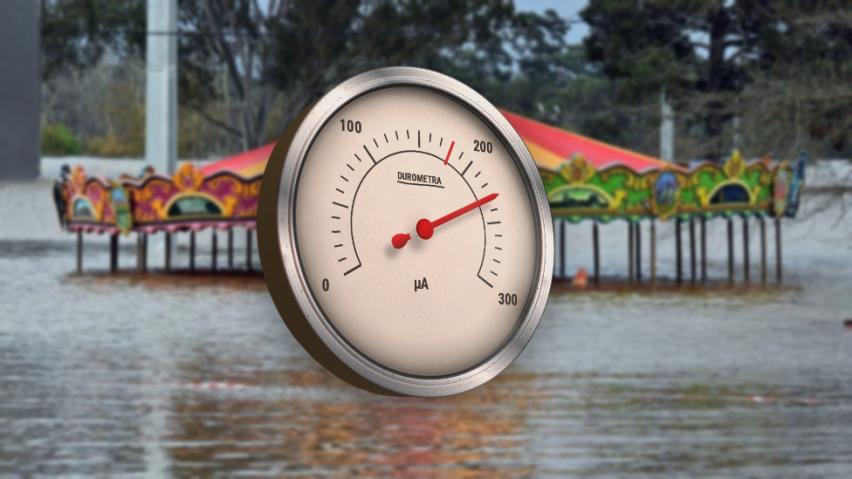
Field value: {"value": 230, "unit": "µA"}
